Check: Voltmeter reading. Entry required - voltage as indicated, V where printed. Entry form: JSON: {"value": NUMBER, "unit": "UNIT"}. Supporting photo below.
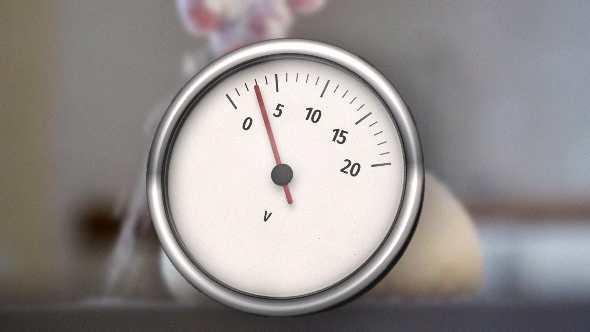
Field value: {"value": 3, "unit": "V"}
